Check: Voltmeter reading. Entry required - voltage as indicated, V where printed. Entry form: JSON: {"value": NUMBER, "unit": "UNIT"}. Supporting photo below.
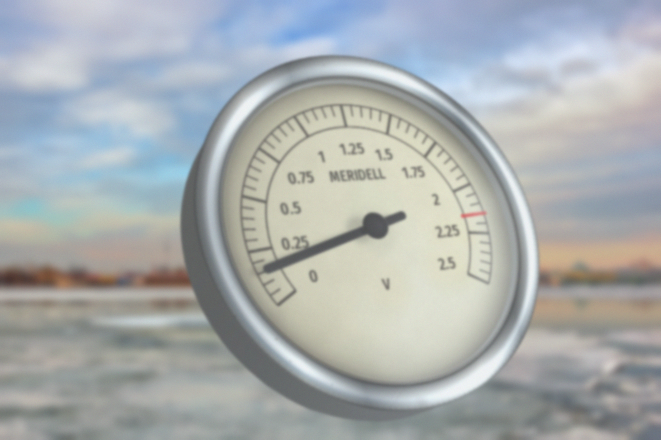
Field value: {"value": 0.15, "unit": "V"}
